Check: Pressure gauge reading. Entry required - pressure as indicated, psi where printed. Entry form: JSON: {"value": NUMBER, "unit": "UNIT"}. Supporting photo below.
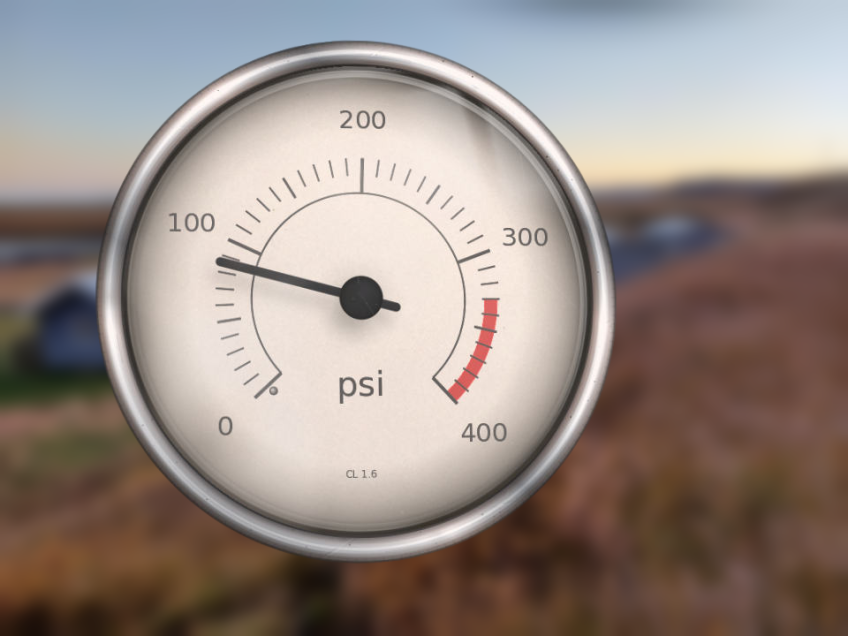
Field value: {"value": 85, "unit": "psi"}
